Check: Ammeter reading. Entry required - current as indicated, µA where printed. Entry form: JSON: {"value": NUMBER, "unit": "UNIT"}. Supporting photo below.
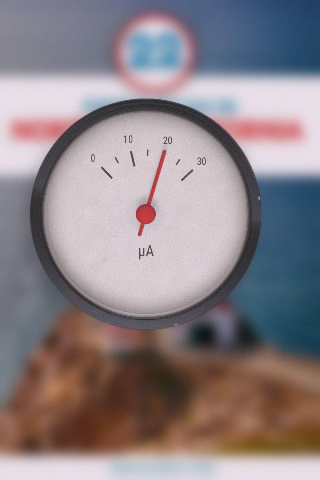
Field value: {"value": 20, "unit": "µA"}
